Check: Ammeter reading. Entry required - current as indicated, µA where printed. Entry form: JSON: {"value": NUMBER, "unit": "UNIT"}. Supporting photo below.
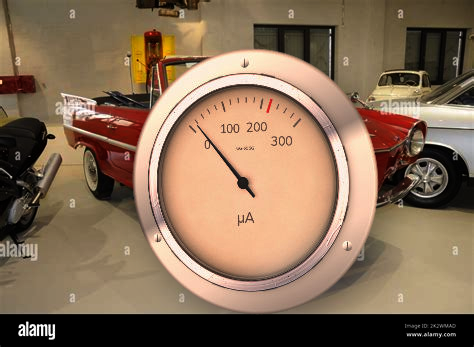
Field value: {"value": 20, "unit": "µA"}
